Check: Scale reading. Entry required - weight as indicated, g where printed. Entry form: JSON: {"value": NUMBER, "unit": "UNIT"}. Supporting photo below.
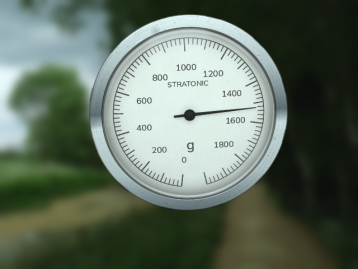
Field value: {"value": 1520, "unit": "g"}
